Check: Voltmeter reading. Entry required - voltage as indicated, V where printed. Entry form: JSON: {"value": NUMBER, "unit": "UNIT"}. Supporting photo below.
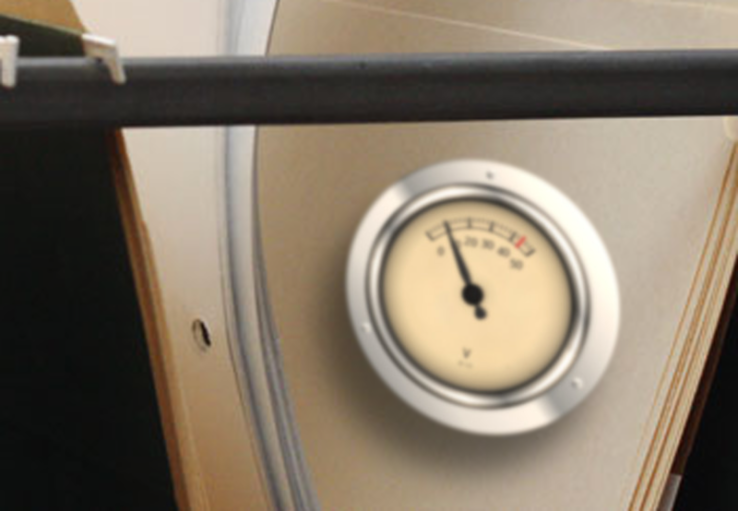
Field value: {"value": 10, "unit": "V"}
